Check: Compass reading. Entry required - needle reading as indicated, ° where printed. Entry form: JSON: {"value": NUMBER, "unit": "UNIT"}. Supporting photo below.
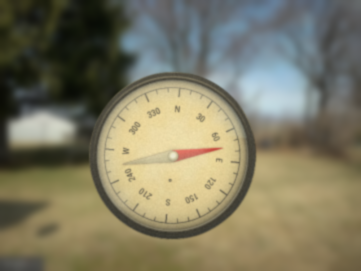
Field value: {"value": 75, "unit": "°"}
